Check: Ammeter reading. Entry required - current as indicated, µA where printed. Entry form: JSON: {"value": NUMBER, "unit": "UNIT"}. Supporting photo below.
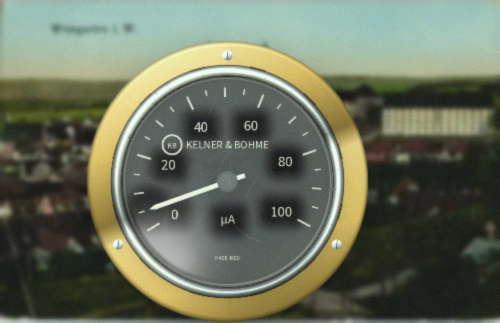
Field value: {"value": 5, "unit": "µA"}
